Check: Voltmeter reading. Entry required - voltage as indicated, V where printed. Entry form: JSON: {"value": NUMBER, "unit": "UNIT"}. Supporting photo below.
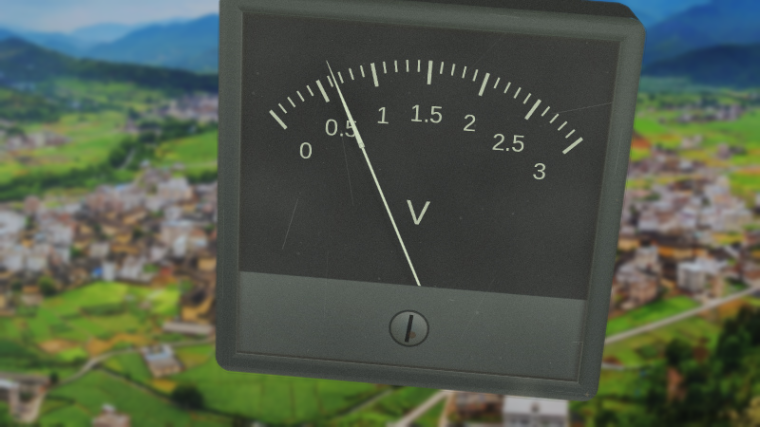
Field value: {"value": 0.65, "unit": "V"}
